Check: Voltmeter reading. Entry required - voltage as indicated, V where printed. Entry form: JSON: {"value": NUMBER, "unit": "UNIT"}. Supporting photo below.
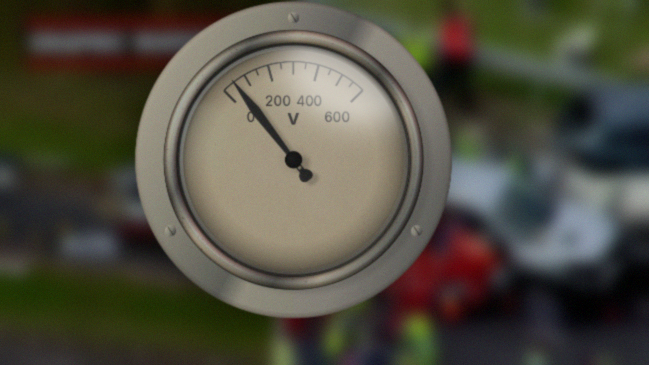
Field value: {"value": 50, "unit": "V"}
